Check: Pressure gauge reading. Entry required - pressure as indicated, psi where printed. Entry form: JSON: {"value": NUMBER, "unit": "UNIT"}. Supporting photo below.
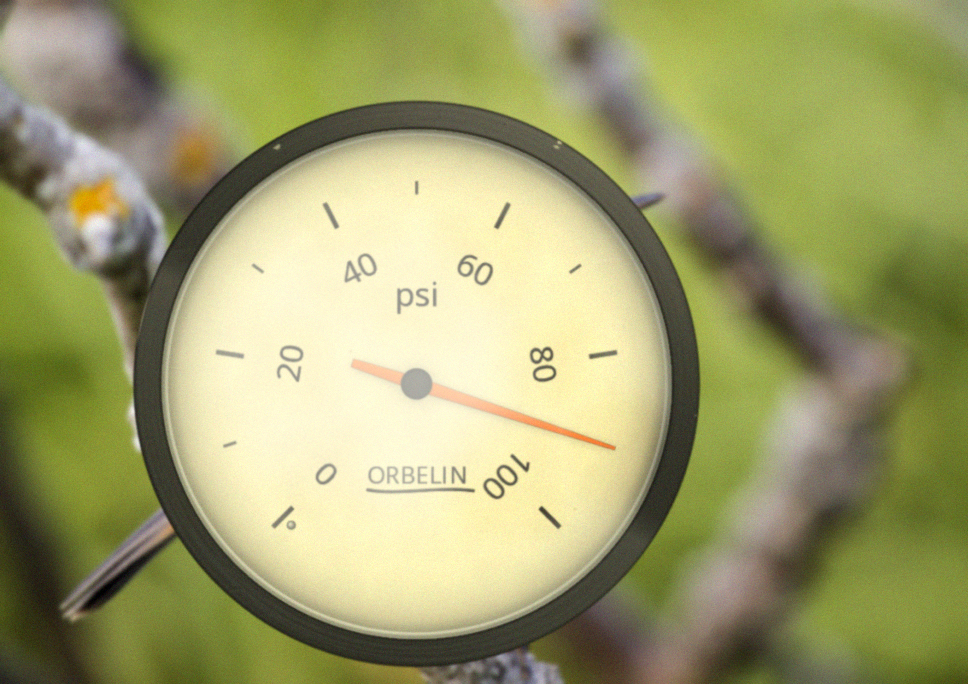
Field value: {"value": 90, "unit": "psi"}
